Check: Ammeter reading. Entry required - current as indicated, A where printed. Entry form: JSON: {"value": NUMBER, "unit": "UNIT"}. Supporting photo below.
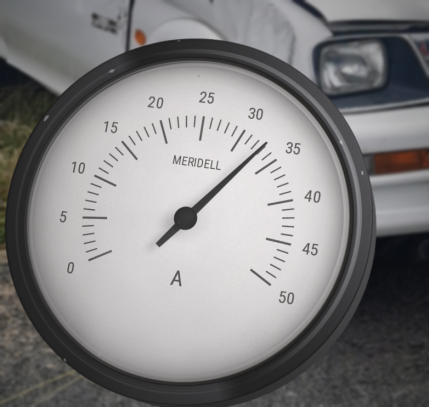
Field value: {"value": 33, "unit": "A"}
